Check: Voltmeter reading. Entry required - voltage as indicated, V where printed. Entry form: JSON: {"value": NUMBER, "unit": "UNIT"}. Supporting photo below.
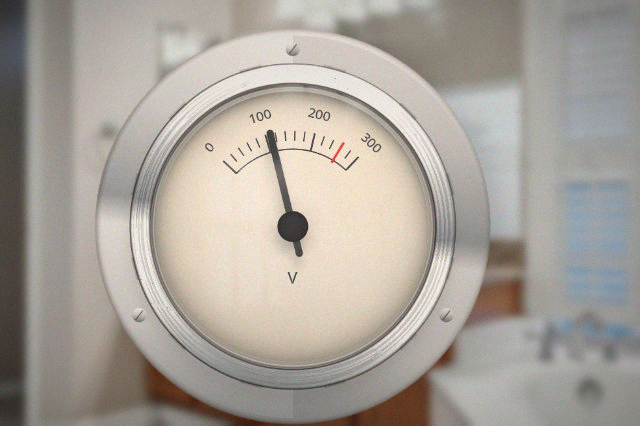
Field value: {"value": 110, "unit": "V"}
